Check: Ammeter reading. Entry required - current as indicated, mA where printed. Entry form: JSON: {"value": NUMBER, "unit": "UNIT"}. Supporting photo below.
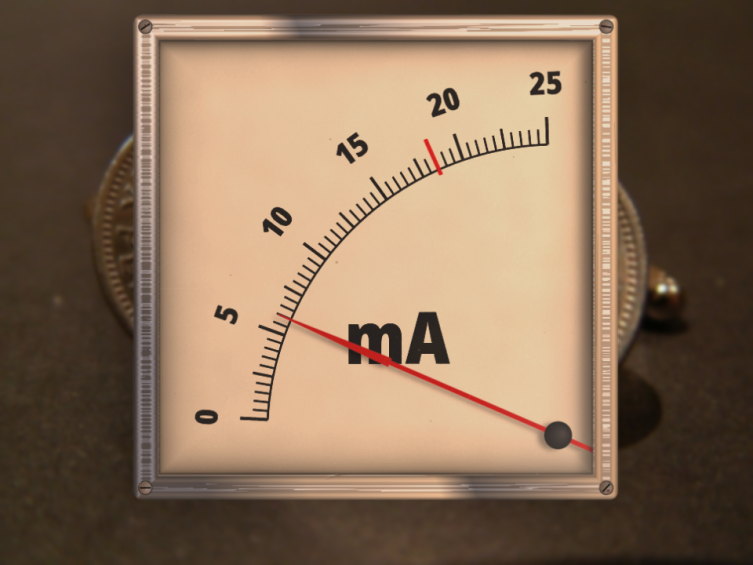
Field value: {"value": 6, "unit": "mA"}
